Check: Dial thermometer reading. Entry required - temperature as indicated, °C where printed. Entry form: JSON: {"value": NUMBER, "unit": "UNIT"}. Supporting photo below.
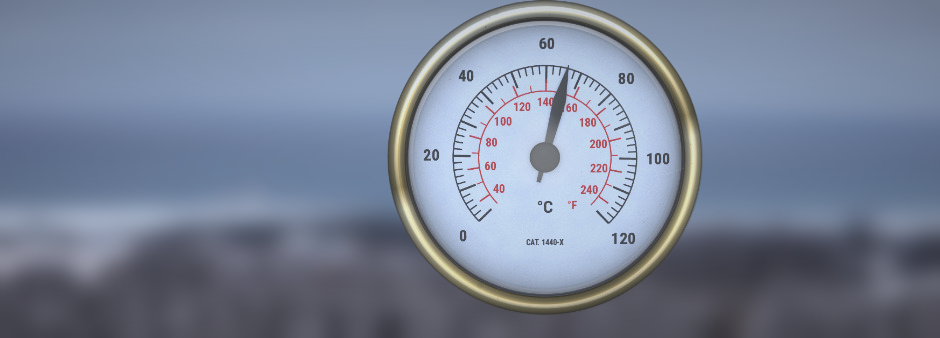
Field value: {"value": 66, "unit": "°C"}
